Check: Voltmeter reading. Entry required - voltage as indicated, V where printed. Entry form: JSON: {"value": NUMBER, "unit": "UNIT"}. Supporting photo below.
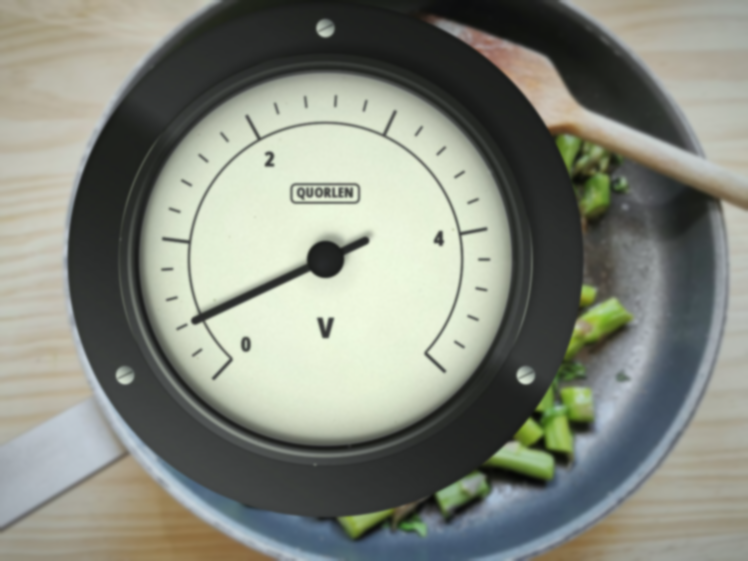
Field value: {"value": 0.4, "unit": "V"}
